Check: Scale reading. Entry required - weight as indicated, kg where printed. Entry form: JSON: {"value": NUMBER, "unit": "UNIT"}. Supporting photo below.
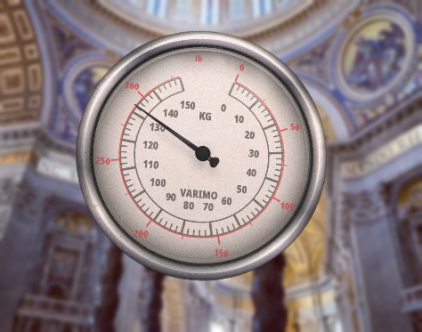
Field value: {"value": 132, "unit": "kg"}
